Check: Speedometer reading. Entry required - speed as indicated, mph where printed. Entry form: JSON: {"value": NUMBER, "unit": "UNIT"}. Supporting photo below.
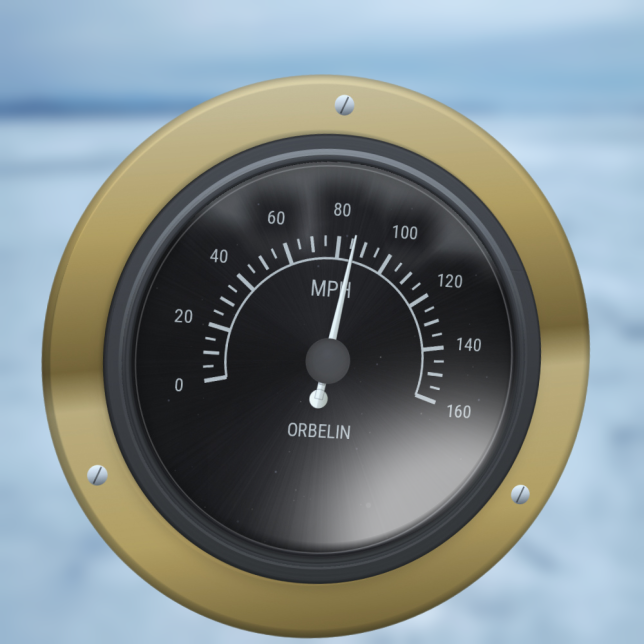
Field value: {"value": 85, "unit": "mph"}
